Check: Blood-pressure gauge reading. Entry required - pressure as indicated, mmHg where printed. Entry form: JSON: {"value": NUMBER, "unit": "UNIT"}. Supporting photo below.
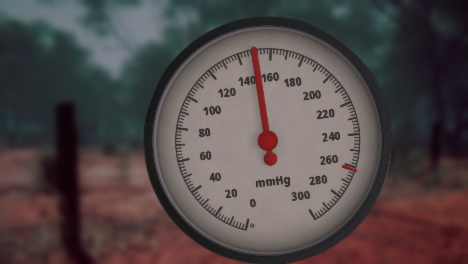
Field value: {"value": 150, "unit": "mmHg"}
